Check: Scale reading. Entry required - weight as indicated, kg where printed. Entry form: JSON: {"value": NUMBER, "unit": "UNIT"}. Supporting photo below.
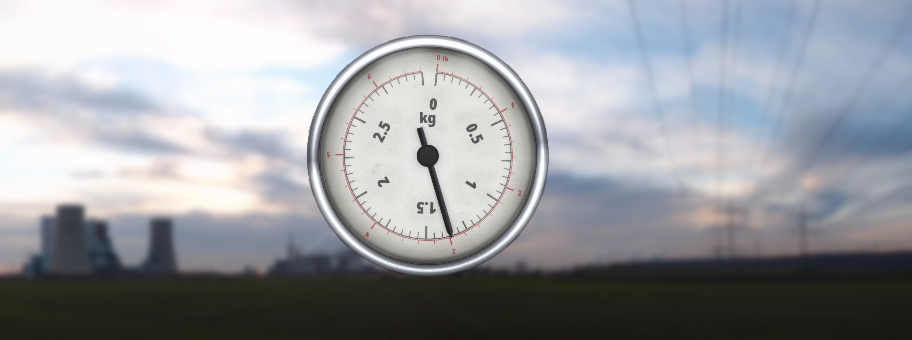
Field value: {"value": 1.35, "unit": "kg"}
